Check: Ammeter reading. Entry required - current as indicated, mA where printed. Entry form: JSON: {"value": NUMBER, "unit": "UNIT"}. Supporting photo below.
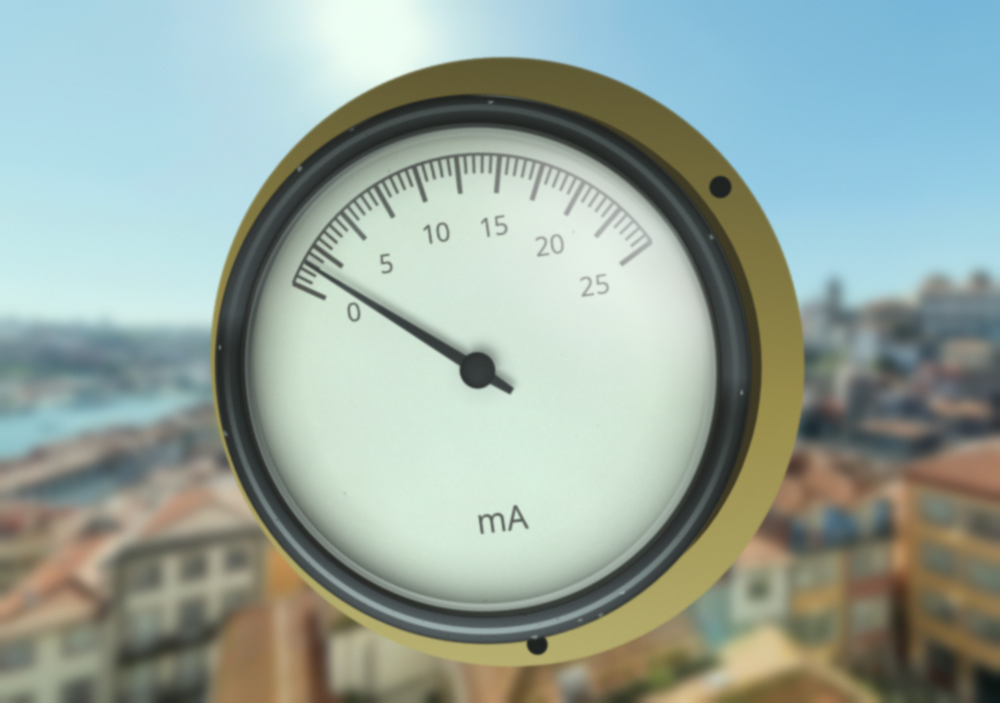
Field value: {"value": 1.5, "unit": "mA"}
